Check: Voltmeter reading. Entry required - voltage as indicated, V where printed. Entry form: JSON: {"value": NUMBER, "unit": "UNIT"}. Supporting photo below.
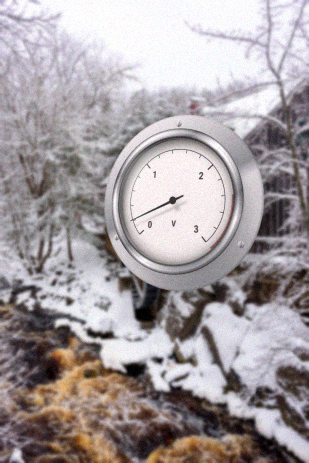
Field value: {"value": 0.2, "unit": "V"}
